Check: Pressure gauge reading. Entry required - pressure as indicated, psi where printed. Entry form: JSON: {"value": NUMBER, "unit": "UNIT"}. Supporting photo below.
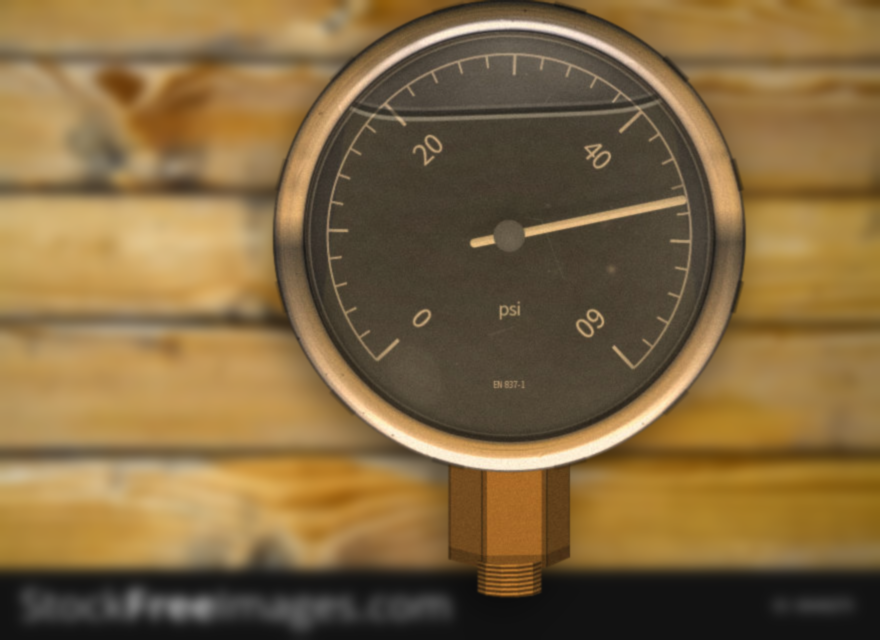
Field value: {"value": 47, "unit": "psi"}
